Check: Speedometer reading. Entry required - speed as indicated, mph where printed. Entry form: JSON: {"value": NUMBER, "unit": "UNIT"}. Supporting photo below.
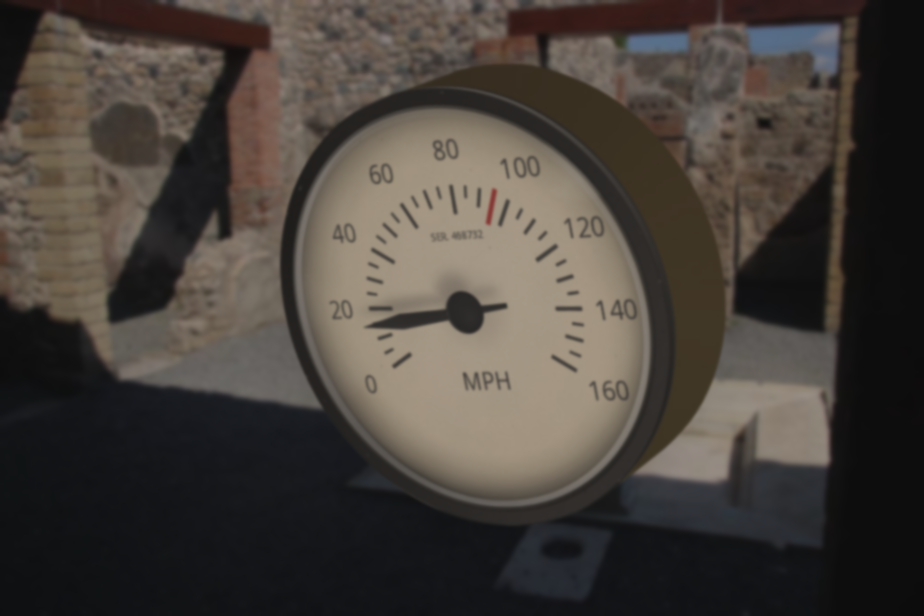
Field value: {"value": 15, "unit": "mph"}
